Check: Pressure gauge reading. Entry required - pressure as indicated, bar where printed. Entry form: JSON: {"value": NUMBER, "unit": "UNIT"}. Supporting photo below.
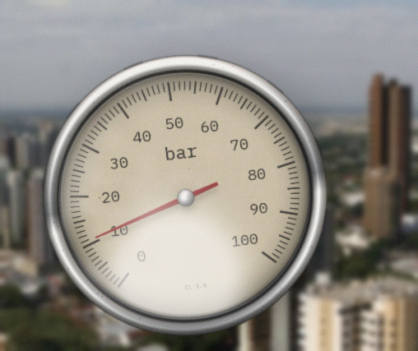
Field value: {"value": 11, "unit": "bar"}
